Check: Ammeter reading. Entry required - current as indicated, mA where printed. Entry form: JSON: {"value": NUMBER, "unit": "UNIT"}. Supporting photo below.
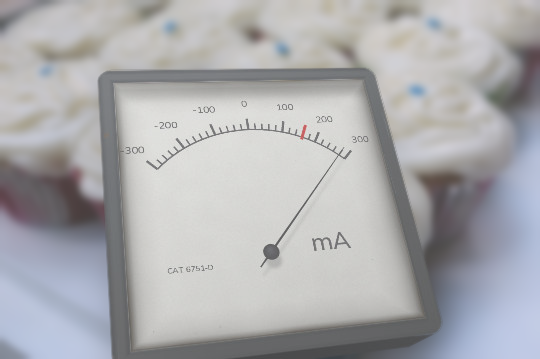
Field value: {"value": 280, "unit": "mA"}
